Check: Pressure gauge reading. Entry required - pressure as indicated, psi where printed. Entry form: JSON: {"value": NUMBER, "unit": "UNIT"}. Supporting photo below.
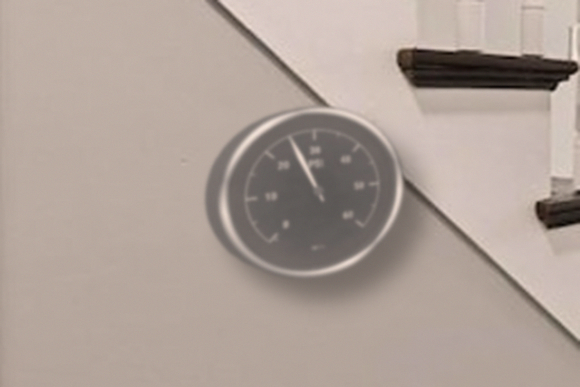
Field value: {"value": 25, "unit": "psi"}
